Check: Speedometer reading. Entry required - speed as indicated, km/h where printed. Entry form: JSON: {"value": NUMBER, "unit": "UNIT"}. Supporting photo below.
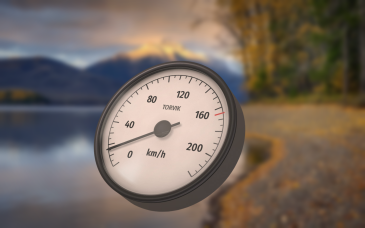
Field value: {"value": 15, "unit": "km/h"}
